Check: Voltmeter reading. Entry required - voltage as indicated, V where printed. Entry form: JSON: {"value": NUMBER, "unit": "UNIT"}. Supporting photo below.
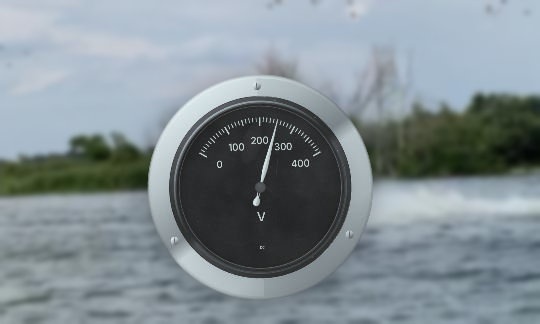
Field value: {"value": 250, "unit": "V"}
